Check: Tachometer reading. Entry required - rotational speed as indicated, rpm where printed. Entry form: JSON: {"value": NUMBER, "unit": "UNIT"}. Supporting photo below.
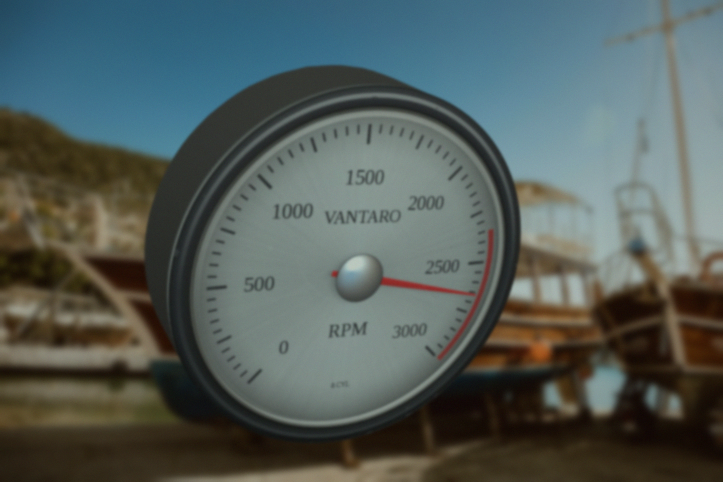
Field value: {"value": 2650, "unit": "rpm"}
